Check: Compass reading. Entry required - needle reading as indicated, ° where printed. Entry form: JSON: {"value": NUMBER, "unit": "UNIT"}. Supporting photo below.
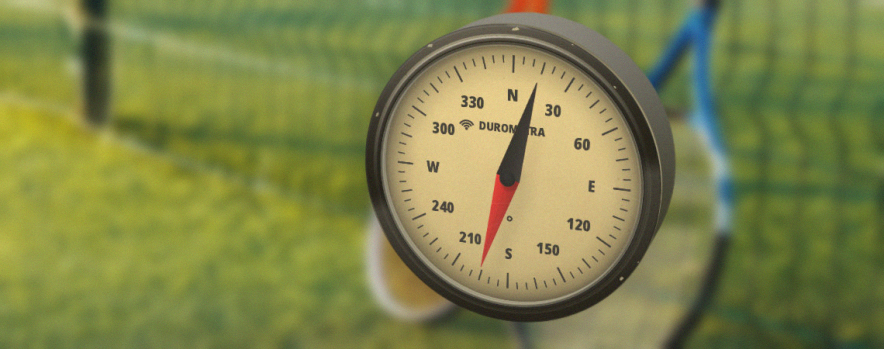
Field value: {"value": 195, "unit": "°"}
